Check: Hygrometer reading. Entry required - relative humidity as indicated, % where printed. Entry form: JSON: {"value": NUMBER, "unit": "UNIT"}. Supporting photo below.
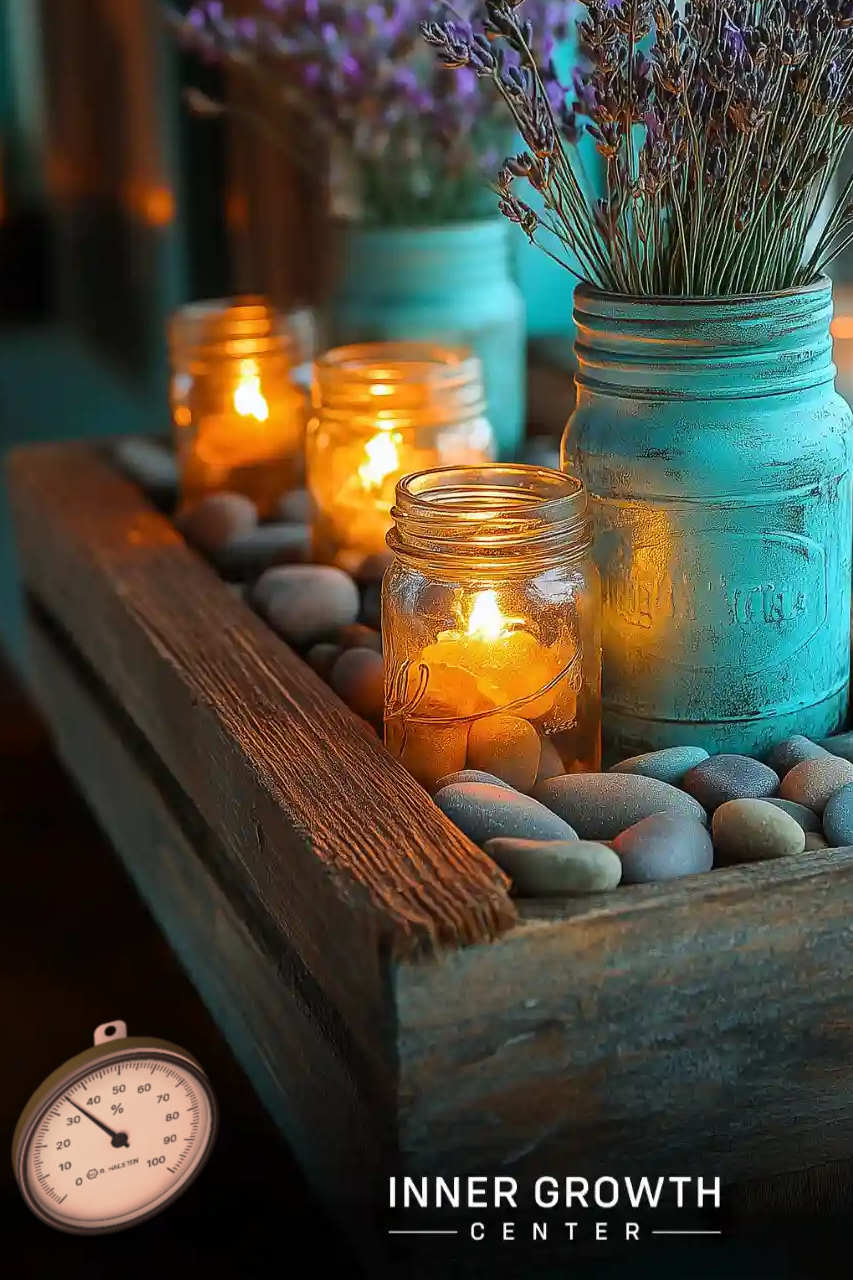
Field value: {"value": 35, "unit": "%"}
